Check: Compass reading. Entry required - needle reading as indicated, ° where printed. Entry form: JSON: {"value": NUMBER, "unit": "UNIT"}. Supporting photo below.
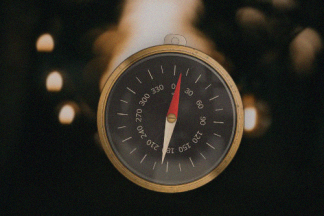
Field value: {"value": 7.5, "unit": "°"}
